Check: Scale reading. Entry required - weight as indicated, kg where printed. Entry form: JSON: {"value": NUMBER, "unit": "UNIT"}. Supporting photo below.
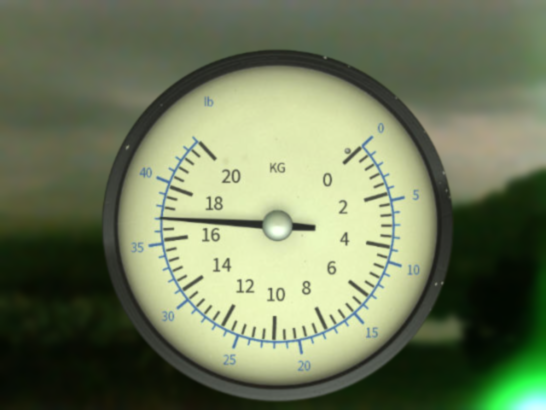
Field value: {"value": 16.8, "unit": "kg"}
